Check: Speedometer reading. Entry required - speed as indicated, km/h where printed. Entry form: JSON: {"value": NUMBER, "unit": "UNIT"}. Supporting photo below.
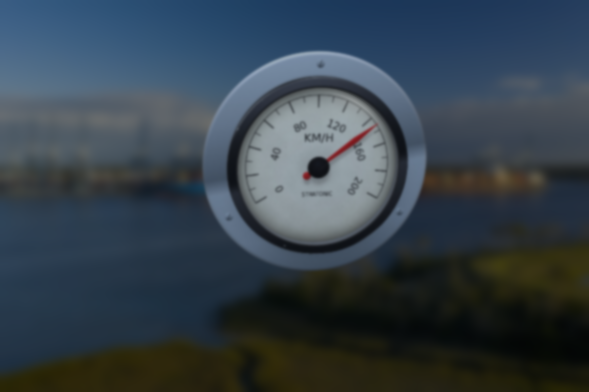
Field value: {"value": 145, "unit": "km/h"}
